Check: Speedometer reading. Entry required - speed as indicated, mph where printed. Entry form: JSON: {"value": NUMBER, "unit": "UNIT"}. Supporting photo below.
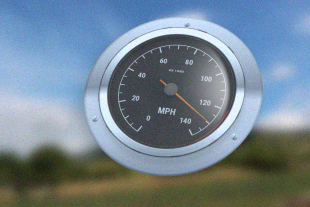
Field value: {"value": 130, "unit": "mph"}
